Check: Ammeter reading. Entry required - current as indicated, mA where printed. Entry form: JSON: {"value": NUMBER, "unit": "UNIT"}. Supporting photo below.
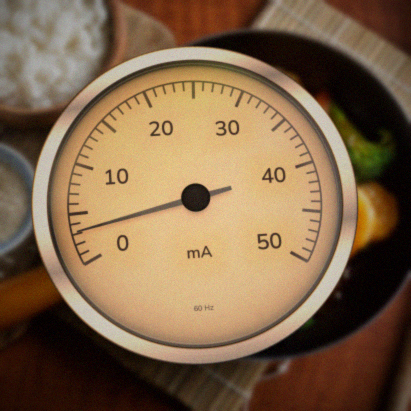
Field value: {"value": 3, "unit": "mA"}
